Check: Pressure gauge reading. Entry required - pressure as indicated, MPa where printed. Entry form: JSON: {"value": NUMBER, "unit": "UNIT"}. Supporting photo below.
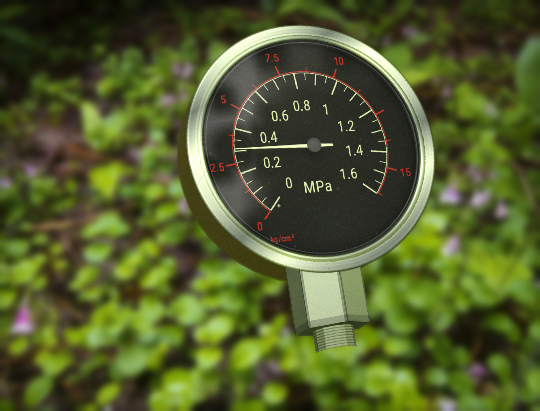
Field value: {"value": 0.3, "unit": "MPa"}
